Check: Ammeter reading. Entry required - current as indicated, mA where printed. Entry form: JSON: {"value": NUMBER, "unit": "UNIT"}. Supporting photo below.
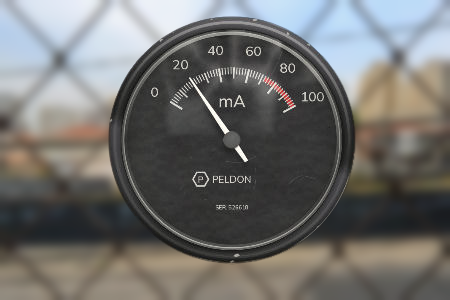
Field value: {"value": 20, "unit": "mA"}
